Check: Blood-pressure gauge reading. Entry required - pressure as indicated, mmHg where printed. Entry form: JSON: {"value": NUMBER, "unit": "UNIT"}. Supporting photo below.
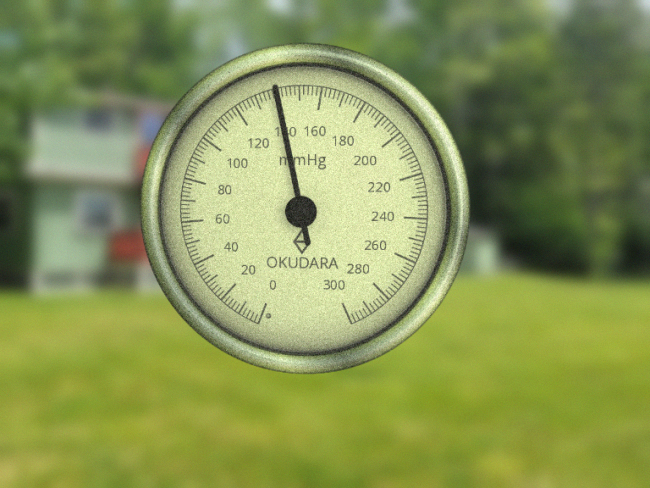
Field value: {"value": 140, "unit": "mmHg"}
